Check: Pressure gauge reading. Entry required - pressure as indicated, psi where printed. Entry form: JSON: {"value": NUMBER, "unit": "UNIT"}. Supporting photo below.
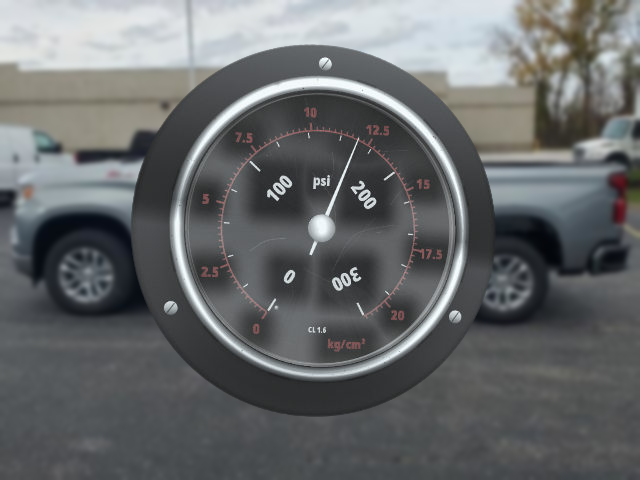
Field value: {"value": 170, "unit": "psi"}
